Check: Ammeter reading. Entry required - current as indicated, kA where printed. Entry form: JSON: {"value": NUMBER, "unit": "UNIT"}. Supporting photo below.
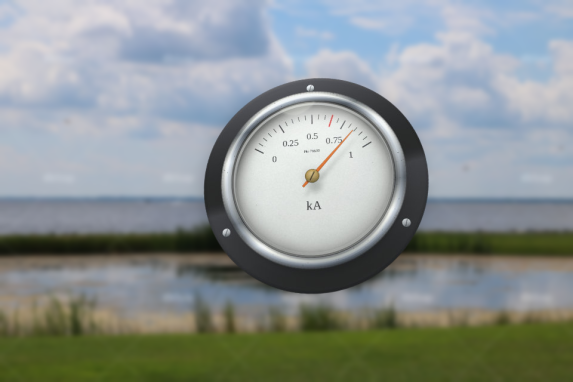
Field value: {"value": 0.85, "unit": "kA"}
